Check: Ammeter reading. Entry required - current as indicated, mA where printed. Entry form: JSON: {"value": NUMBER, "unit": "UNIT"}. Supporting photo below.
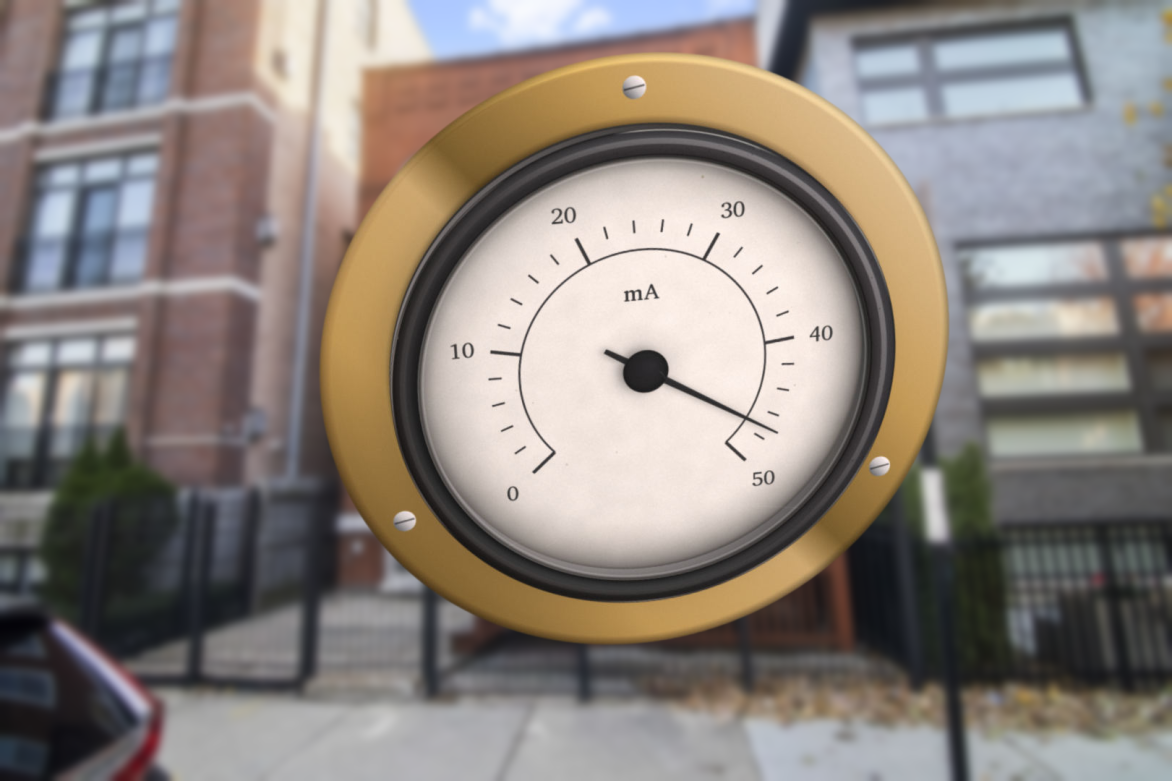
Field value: {"value": 47, "unit": "mA"}
